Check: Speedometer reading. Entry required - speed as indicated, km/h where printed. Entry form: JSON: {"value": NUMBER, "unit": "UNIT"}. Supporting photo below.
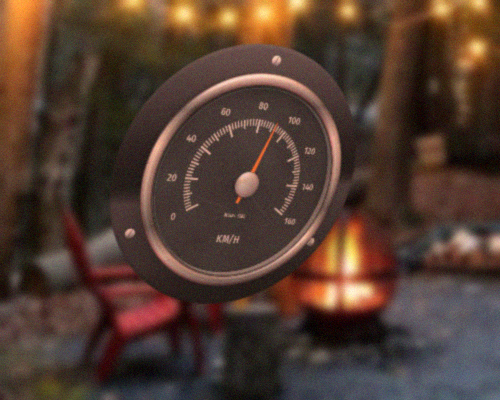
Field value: {"value": 90, "unit": "km/h"}
